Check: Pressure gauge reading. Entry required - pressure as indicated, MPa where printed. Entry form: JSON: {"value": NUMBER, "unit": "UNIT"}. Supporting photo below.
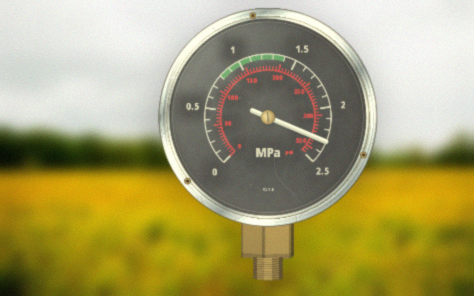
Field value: {"value": 2.3, "unit": "MPa"}
